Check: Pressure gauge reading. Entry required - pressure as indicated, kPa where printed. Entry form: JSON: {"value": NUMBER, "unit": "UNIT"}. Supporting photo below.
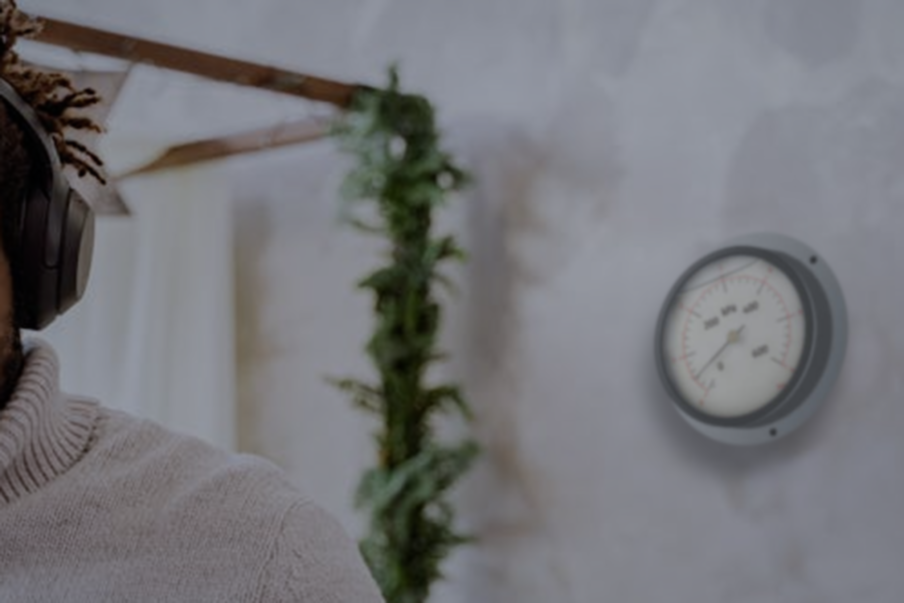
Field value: {"value": 40, "unit": "kPa"}
